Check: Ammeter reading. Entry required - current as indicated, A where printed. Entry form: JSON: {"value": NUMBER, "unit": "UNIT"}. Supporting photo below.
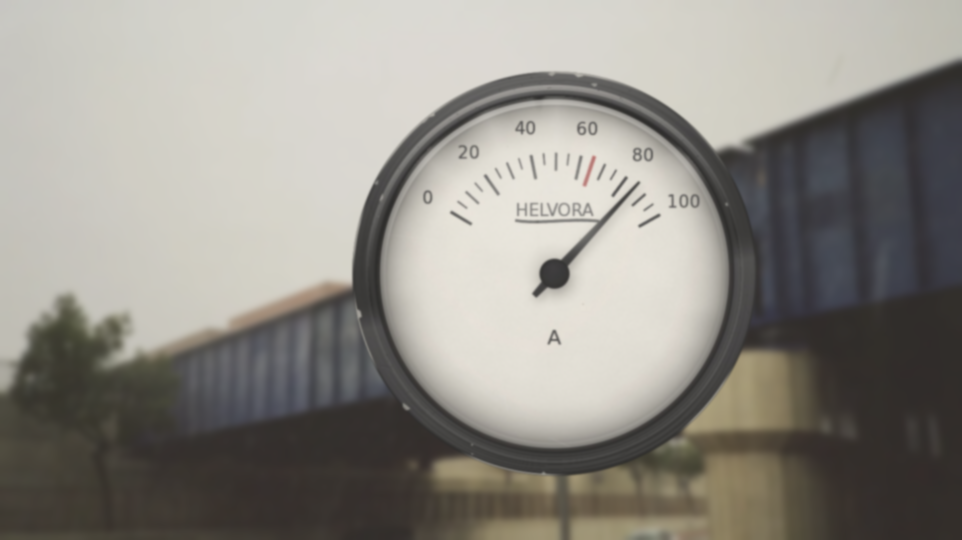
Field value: {"value": 85, "unit": "A"}
